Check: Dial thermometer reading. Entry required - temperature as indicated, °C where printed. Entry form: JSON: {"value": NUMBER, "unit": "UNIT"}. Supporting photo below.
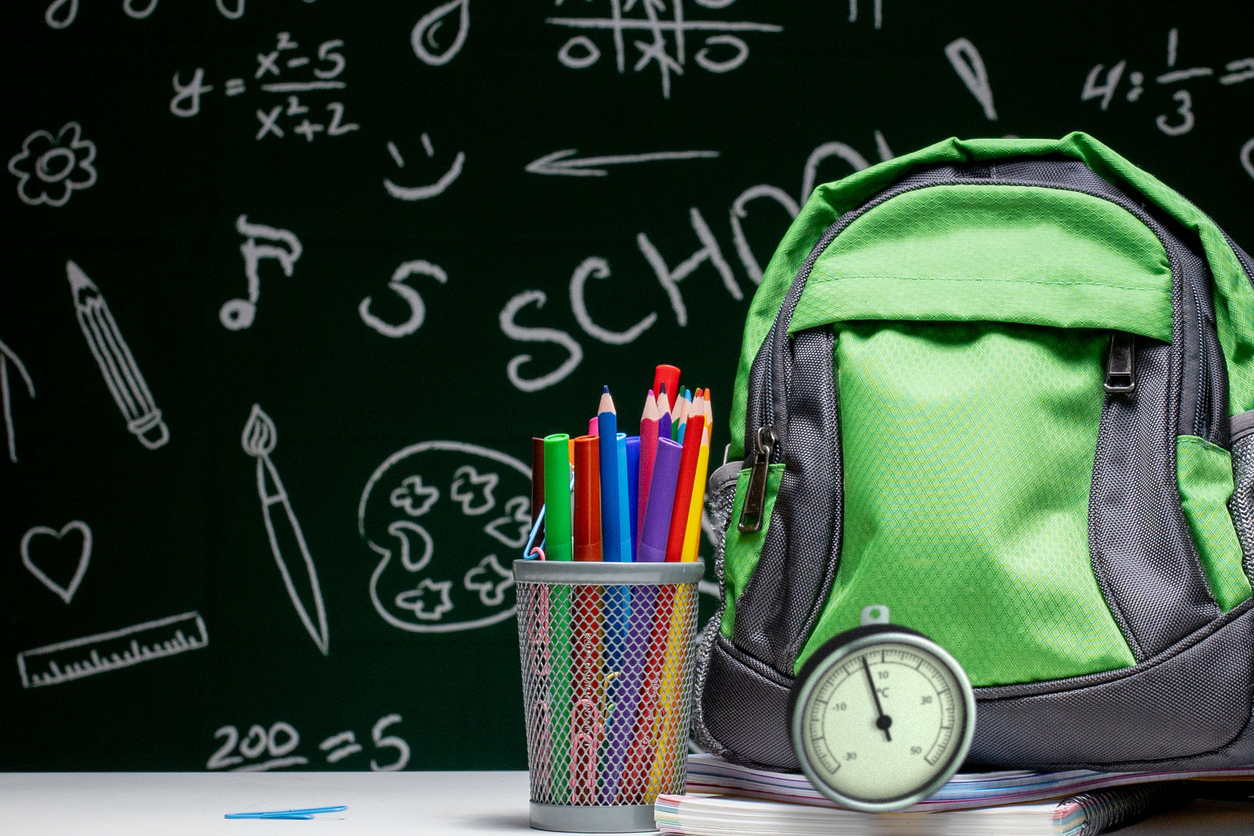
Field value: {"value": 5, "unit": "°C"}
